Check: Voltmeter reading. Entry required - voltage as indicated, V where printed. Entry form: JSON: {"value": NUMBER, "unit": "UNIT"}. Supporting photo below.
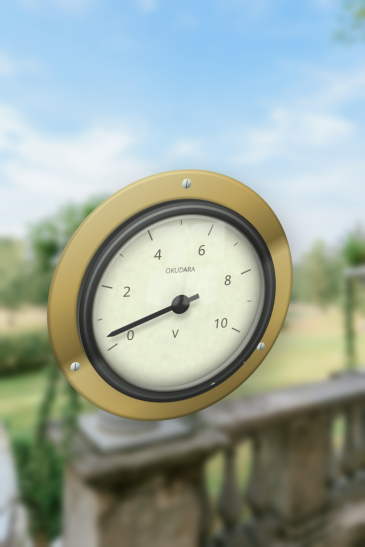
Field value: {"value": 0.5, "unit": "V"}
